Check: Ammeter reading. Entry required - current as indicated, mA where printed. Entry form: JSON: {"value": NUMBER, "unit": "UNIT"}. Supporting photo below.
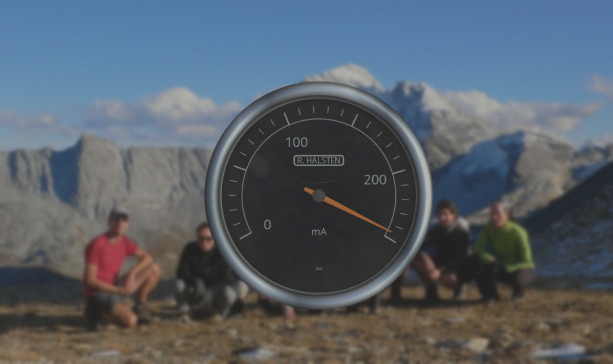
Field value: {"value": 245, "unit": "mA"}
